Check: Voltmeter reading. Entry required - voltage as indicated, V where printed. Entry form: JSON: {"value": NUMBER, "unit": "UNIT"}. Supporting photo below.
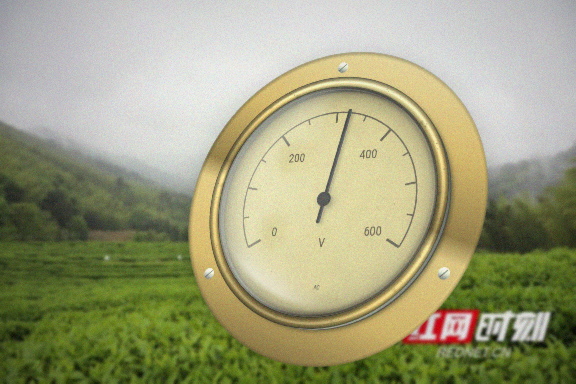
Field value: {"value": 325, "unit": "V"}
